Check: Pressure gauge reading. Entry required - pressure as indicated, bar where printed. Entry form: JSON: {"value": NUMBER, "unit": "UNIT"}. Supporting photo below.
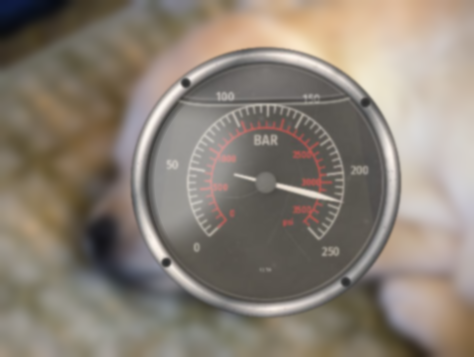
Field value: {"value": 220, "unit": "bar"}
